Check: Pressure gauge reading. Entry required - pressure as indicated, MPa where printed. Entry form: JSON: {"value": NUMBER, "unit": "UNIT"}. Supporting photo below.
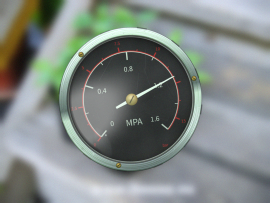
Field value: {"value": 1.2, "unit": "MPa"}
